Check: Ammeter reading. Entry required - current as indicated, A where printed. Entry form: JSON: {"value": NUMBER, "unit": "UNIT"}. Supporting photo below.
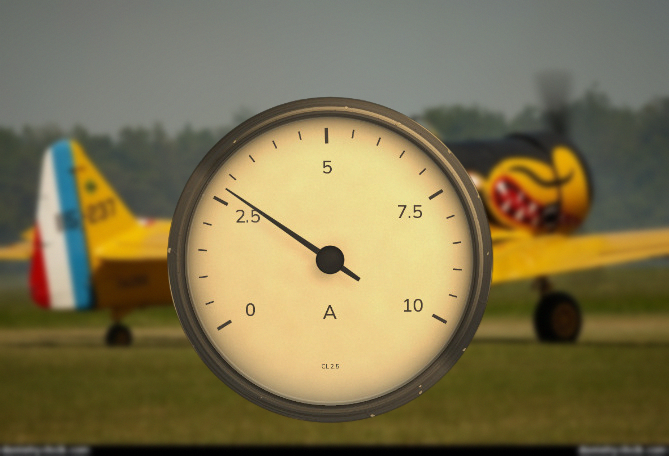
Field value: {"value": 2.75, "unit": "A"}
